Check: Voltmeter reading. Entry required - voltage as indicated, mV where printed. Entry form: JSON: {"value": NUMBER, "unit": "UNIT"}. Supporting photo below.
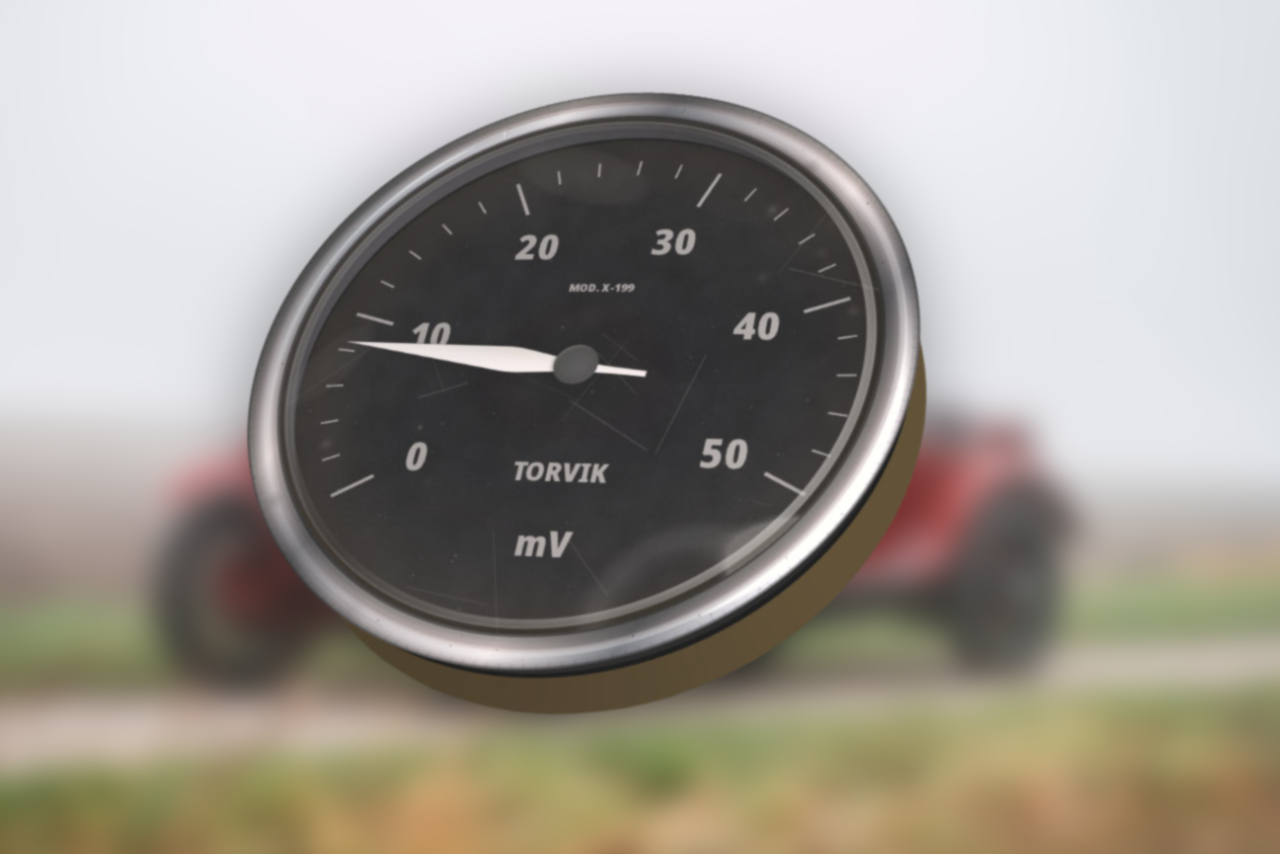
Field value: {"value": 8, "unit": "mV"}
